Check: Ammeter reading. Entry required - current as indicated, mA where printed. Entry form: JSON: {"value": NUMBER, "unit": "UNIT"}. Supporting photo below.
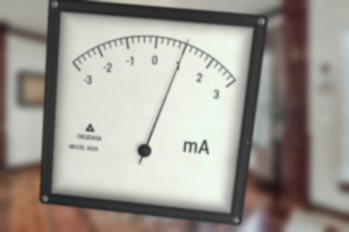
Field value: {"value": 1, "unit": "mA"}
